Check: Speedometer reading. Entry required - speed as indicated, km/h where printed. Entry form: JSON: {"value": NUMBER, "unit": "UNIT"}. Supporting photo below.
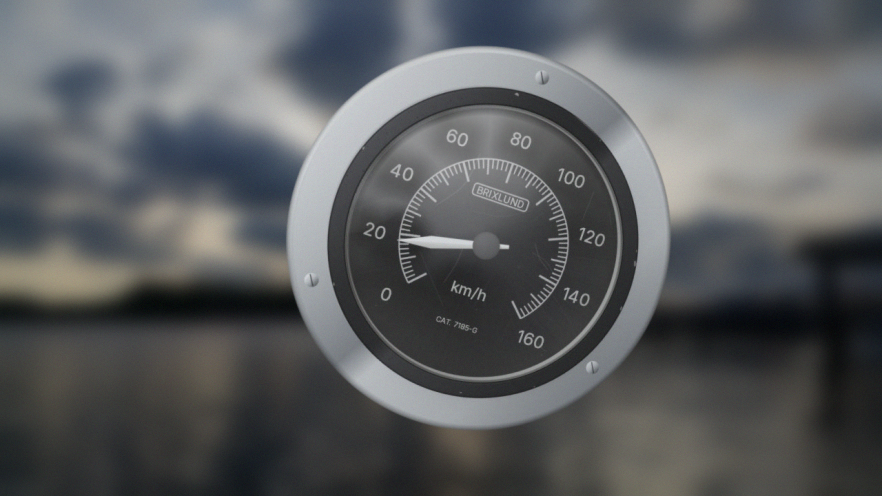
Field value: {"value": 18, "unit": "km/h"}
